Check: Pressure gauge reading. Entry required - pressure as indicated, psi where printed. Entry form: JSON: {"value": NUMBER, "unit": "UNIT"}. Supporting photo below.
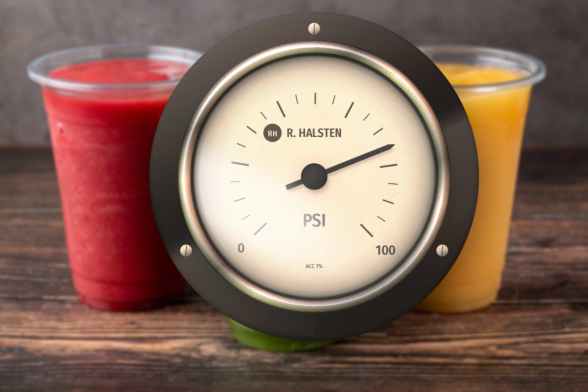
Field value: {"value": 75, "unit": "psi"}
